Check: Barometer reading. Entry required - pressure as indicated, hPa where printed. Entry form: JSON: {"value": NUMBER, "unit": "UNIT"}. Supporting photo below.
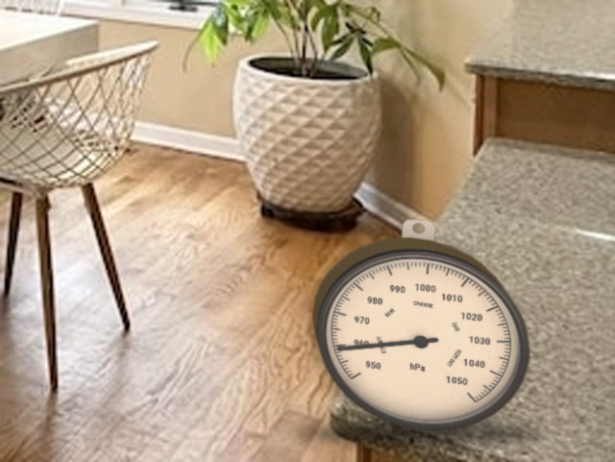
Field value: {"value": 960, "unit": "hPa"}
